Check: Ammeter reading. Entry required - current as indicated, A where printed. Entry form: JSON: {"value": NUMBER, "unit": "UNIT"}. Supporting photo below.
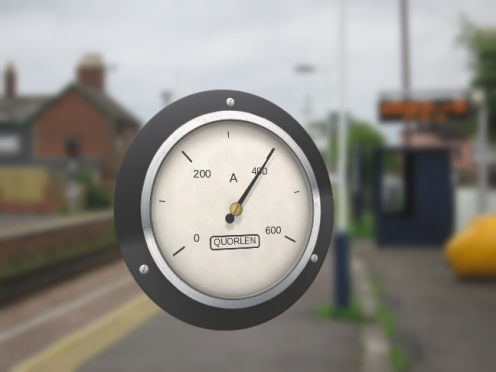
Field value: {"value": 400, "unit": "A"}
